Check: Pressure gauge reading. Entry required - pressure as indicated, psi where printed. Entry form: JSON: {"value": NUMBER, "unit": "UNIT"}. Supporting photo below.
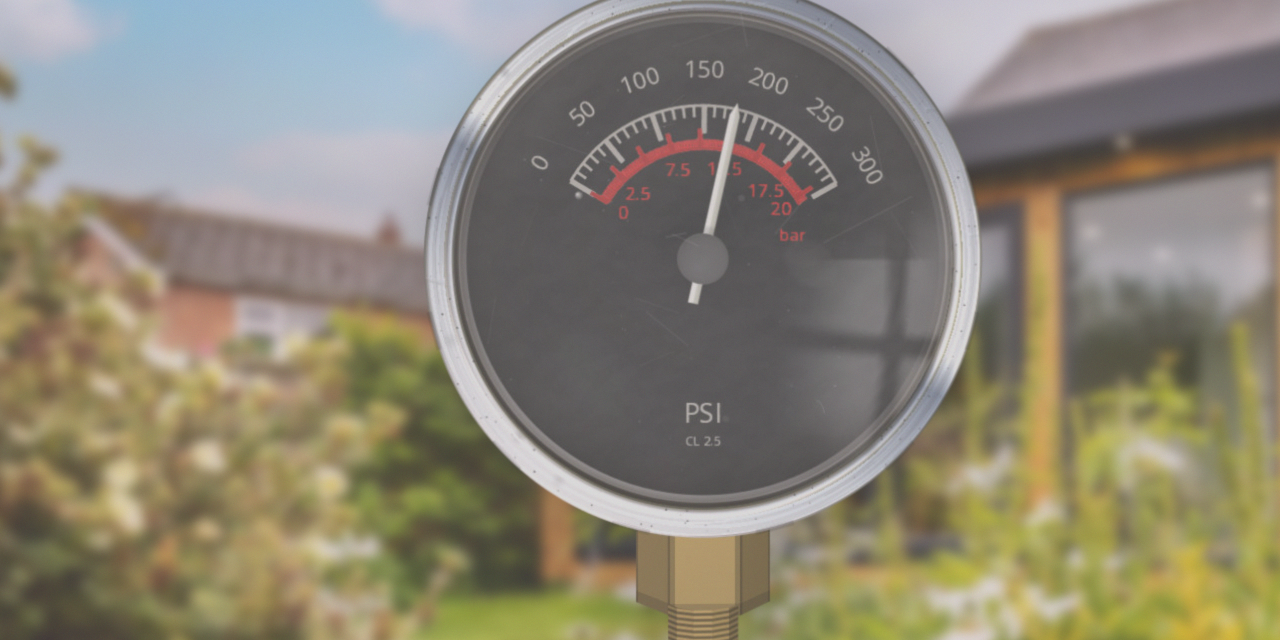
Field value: {"value": 180, "unit": "psi"}
